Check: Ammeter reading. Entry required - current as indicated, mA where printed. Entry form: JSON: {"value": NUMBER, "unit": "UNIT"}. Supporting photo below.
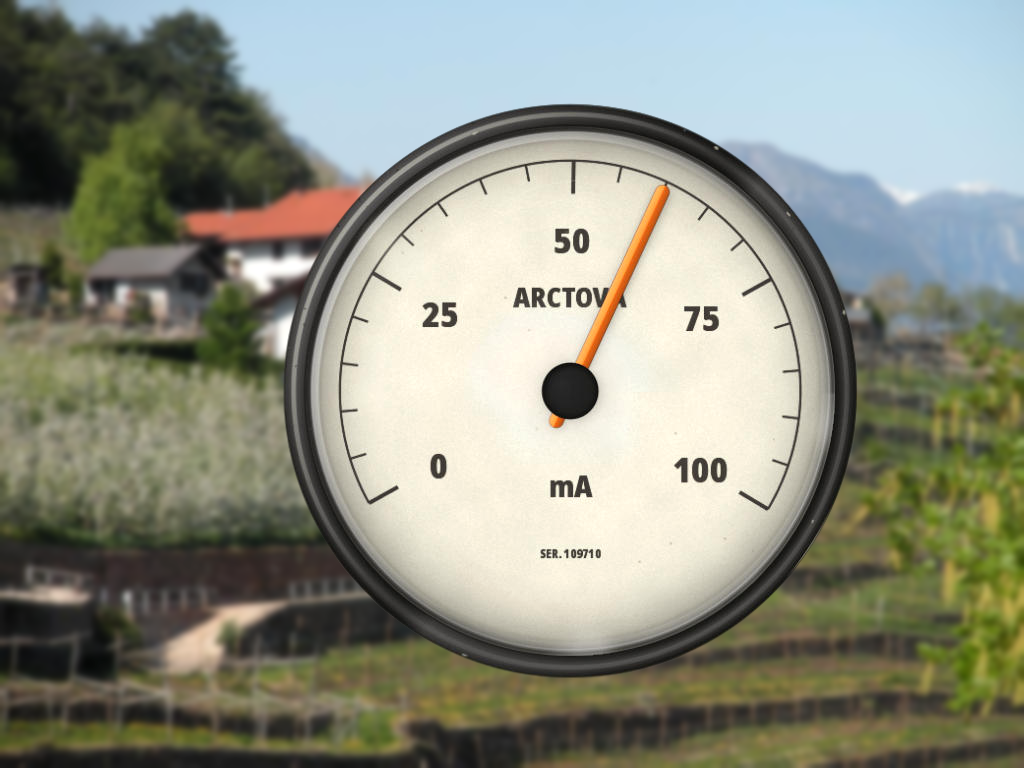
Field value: {"value": 60, "unit": "mA"}
